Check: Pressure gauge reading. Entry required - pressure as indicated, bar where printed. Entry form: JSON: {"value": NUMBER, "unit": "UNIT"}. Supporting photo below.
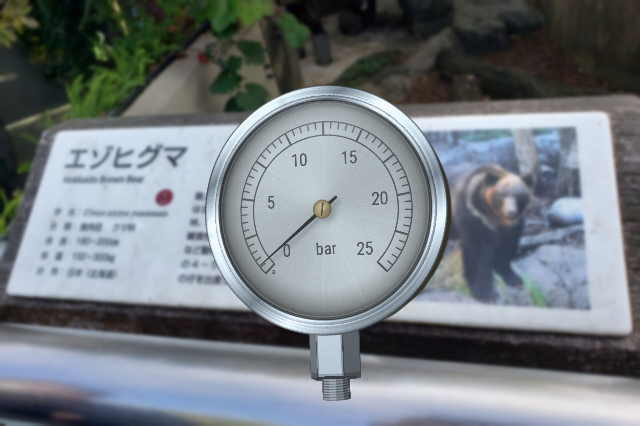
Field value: {"value": 0.5, "unit": "bar"}
